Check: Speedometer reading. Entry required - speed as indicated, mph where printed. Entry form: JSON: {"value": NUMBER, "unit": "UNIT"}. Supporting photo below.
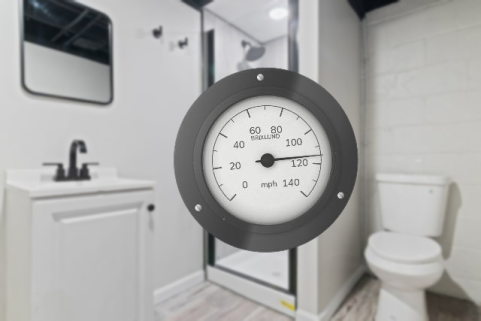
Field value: {"value": 115, "unit": "mph"}
